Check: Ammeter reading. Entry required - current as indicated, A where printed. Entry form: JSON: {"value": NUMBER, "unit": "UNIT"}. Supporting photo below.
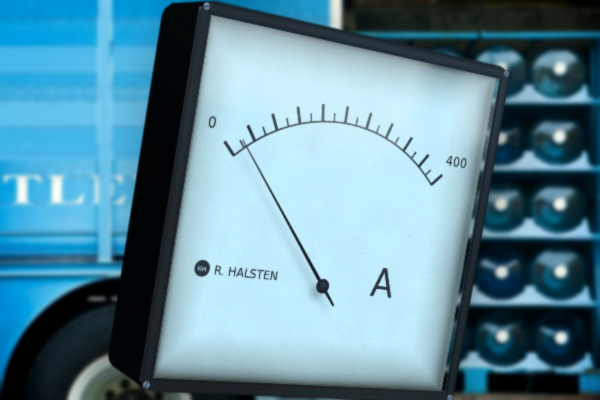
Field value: {"value": 20, "unit": "A"}
